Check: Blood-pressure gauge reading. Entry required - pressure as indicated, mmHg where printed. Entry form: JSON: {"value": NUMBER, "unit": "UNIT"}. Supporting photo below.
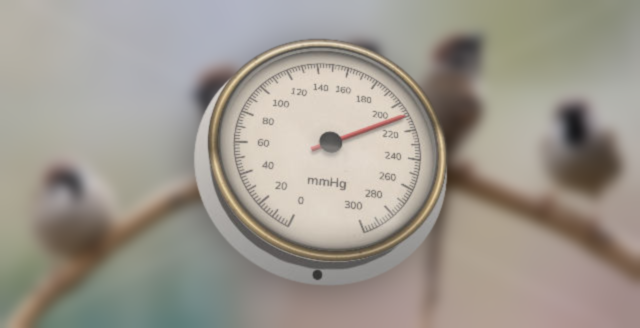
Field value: {"value": 210, "unit": "mmHg"}
